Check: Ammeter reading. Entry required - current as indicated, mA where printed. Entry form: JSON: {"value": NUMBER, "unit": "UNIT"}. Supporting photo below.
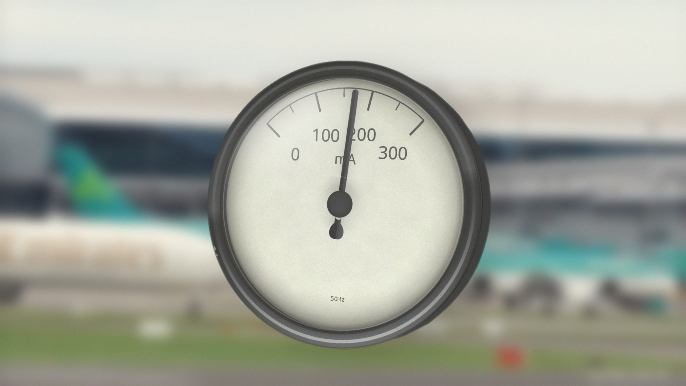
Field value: {"value": 175, "unit": "mA"}
